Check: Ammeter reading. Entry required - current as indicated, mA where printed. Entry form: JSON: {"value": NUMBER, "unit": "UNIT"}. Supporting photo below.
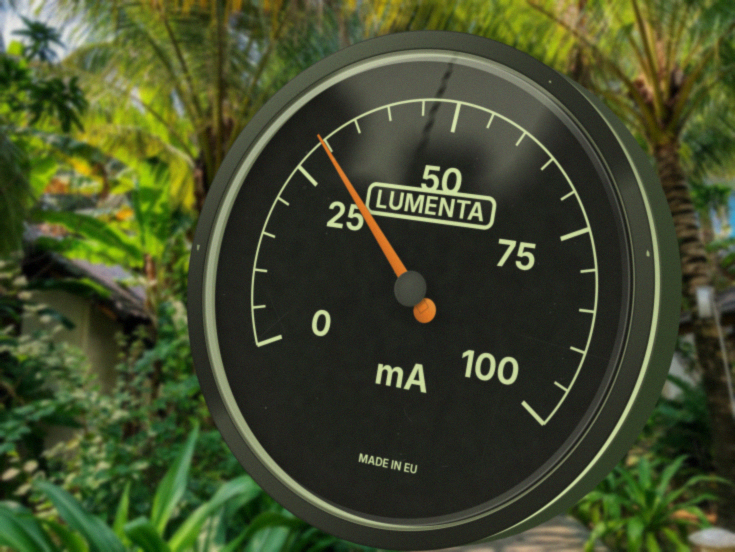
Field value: {"value": 30, "unit": "mA"}
